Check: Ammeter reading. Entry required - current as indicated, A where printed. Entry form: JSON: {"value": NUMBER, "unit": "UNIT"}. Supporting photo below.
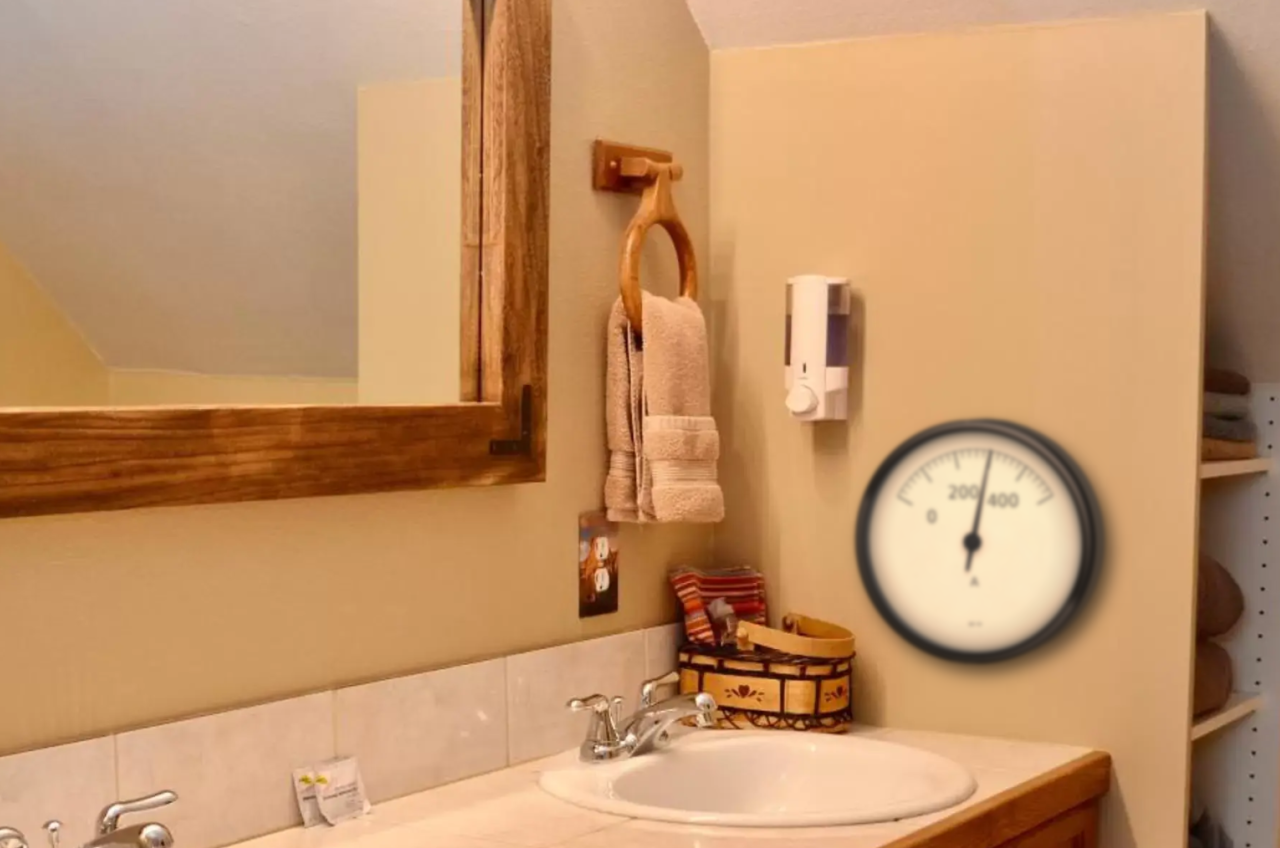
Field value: {"value": 300, "unit": "A"}
